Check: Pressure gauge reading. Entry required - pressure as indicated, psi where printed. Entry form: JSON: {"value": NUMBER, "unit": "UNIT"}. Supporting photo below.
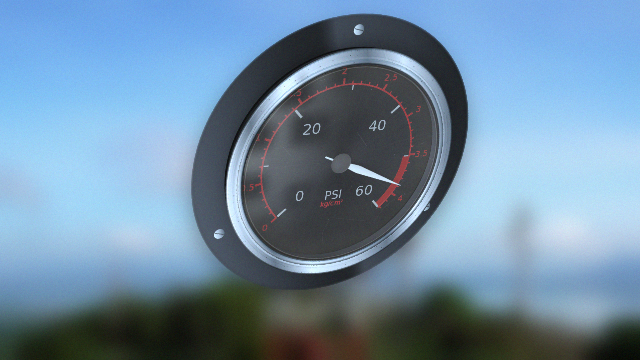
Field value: {"value": 55, "unit": "psi"}
